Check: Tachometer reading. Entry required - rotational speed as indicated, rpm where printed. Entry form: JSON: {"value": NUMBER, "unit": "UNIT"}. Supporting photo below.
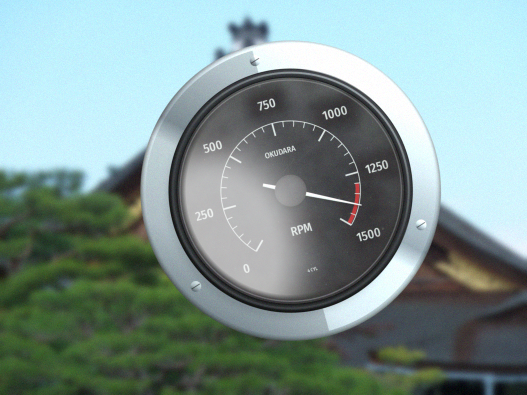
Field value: {"value": 1400, "unit": "rpm"}
